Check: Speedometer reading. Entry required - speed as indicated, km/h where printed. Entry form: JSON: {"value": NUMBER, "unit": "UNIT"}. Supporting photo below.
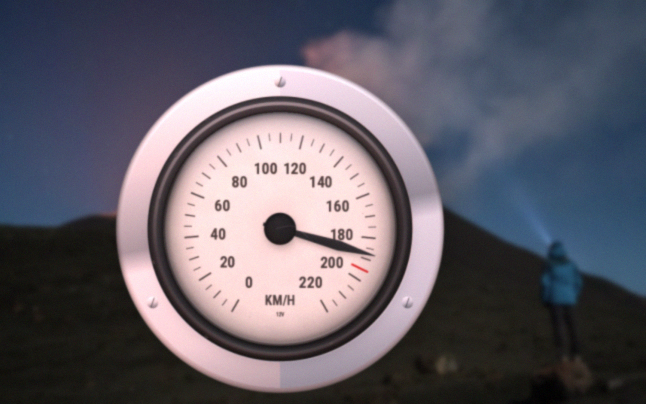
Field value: {"value": 187.5, "unit": "km/h"}
